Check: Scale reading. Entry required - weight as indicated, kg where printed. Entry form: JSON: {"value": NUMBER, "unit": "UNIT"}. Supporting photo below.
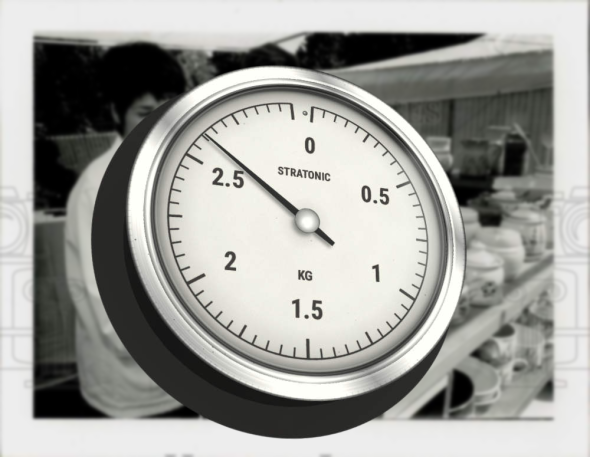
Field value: {"value": 2.6, "unit": "kg"}
